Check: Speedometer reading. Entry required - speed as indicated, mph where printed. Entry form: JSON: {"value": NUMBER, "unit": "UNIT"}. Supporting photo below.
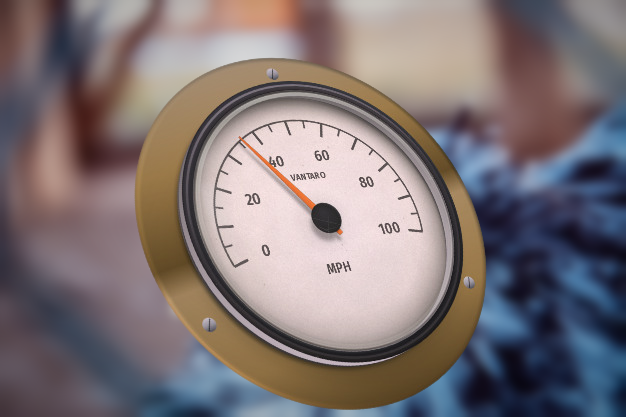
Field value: {"value": 35, "unit": "mph"}
